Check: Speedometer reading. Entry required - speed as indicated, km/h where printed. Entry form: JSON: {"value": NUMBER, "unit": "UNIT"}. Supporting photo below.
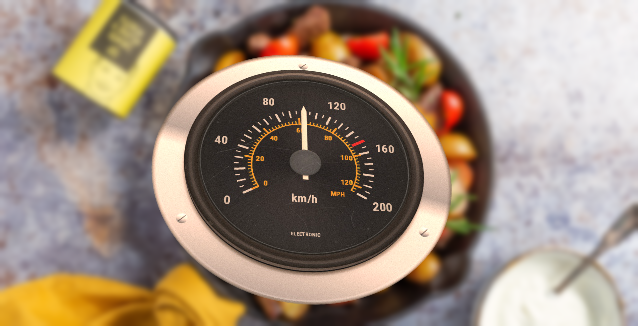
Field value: {"value": 100, "unit": "km/h"}
